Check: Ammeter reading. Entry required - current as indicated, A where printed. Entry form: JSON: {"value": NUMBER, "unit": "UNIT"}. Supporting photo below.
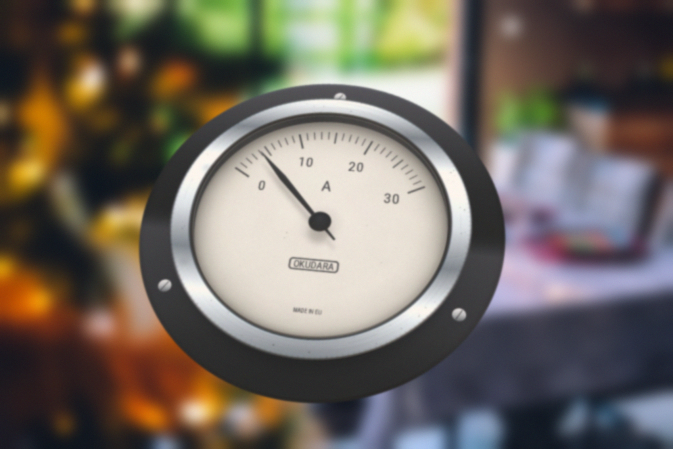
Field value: {"value": 4, "unit": "A"}
